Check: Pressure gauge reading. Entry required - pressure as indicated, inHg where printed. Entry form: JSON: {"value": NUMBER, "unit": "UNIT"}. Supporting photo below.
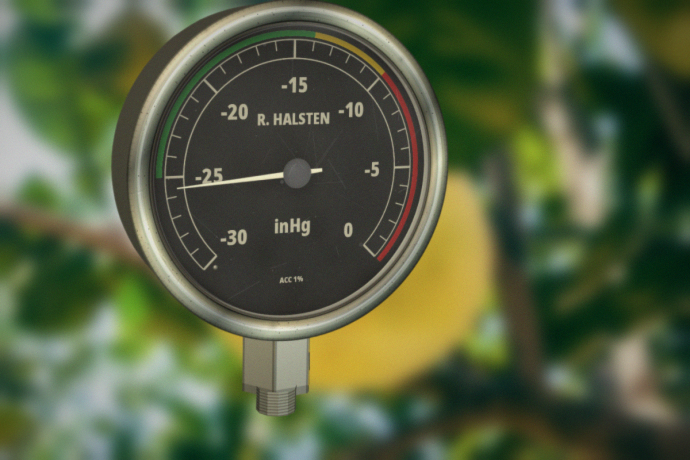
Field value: {"value": -25.5, "unit": "inHg"}
